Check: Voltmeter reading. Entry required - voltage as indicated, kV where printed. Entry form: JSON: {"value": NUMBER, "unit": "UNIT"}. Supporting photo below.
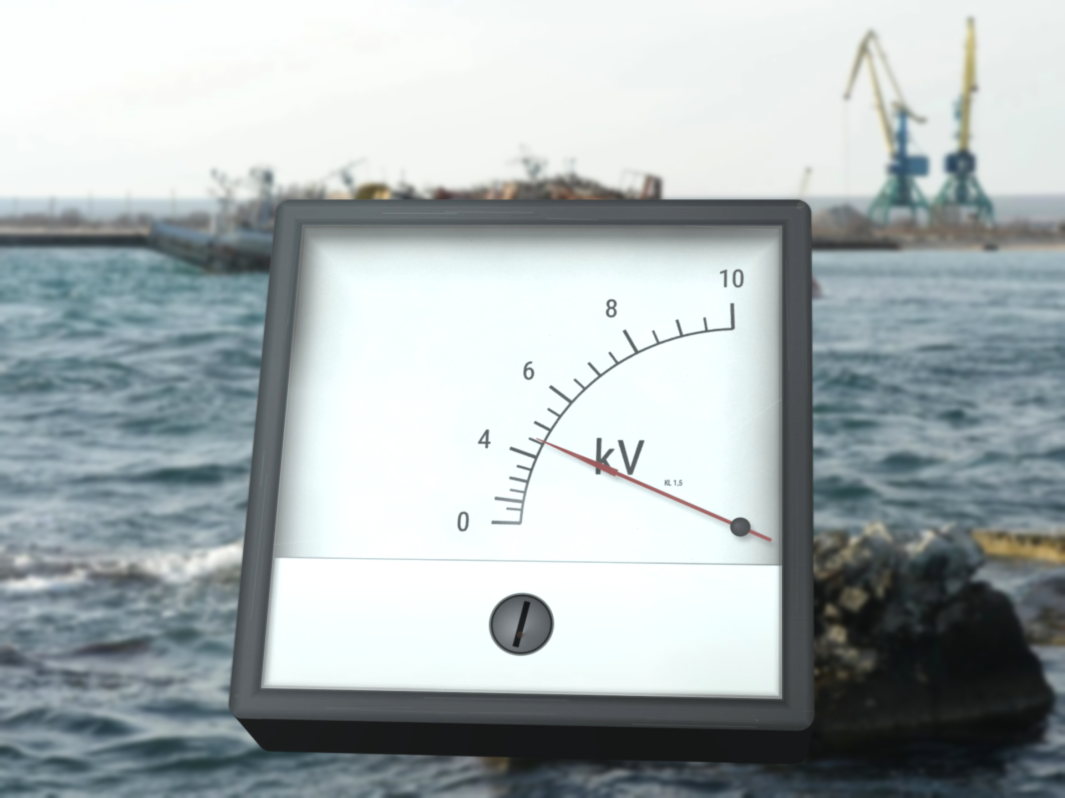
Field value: {"value": 4.5, "unit": "kV"}
